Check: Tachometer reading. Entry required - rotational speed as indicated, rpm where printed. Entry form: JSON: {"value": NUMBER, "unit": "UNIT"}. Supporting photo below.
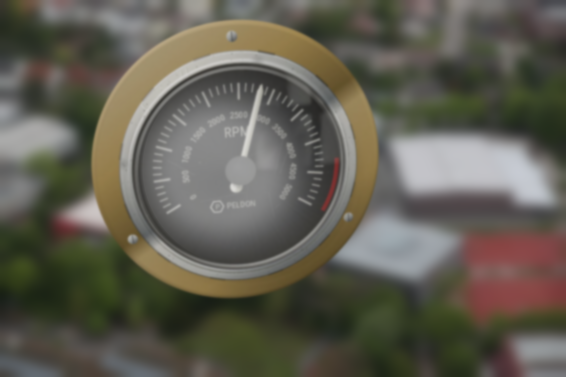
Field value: {"value": 2800, "unit": "rpm"}
